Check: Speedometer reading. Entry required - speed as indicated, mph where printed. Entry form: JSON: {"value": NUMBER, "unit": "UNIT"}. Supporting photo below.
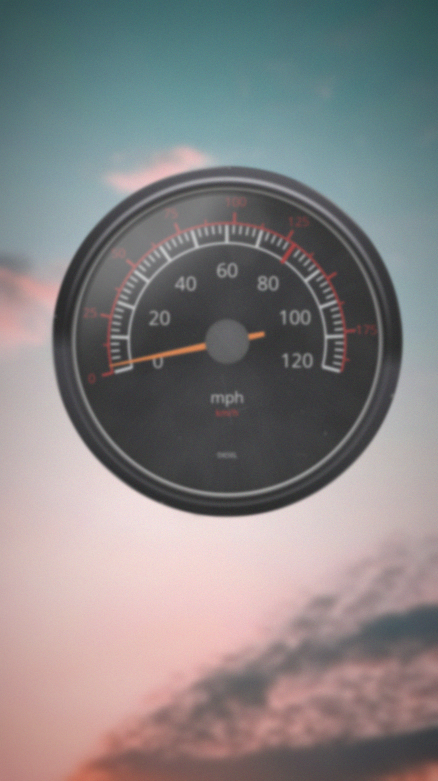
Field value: {"value": 2, "unit": "mph"}
